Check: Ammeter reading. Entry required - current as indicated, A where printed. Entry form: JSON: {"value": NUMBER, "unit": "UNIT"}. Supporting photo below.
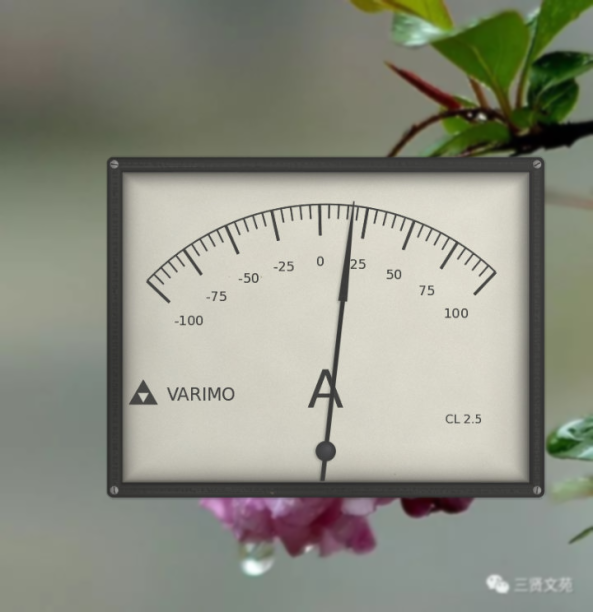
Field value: {"value": 17.5, "unit": "A"}
